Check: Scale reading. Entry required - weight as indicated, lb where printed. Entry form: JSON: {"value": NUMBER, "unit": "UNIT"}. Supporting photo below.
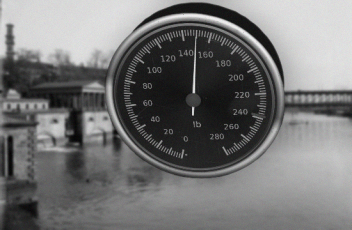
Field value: {"value": 150, "unit": "lb"}
